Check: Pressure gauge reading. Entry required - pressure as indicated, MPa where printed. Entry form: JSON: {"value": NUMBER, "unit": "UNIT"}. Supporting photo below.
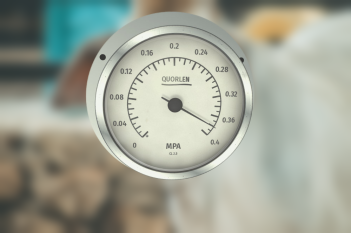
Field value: {"value": 0.38, "unit": "MPa"}
